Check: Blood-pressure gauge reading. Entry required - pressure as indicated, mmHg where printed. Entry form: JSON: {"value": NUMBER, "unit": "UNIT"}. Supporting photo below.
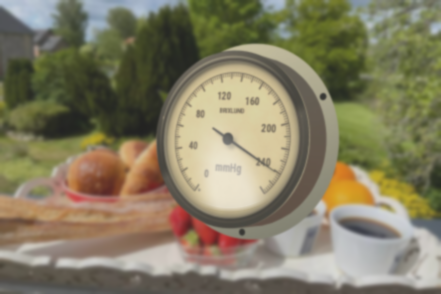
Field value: {"value": 240, "unit": "mmHg"}
